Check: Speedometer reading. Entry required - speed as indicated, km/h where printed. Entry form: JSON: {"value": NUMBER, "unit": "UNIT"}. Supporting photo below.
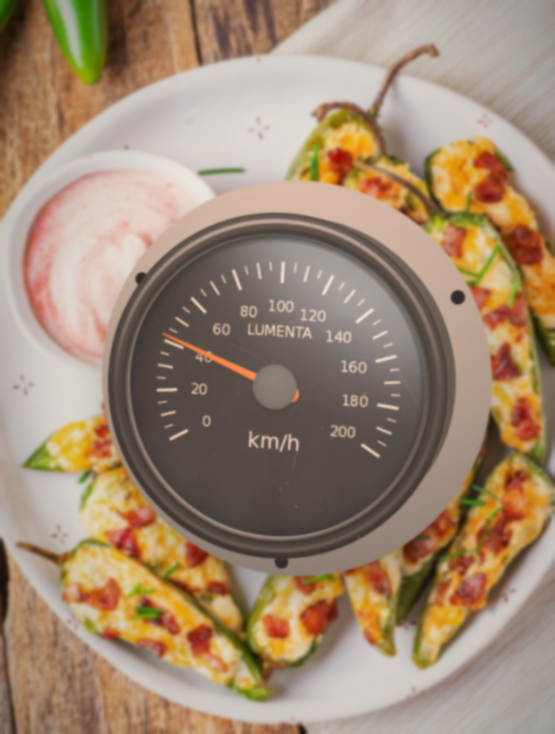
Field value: {"value": 42.5, "unit": "km/h"}
